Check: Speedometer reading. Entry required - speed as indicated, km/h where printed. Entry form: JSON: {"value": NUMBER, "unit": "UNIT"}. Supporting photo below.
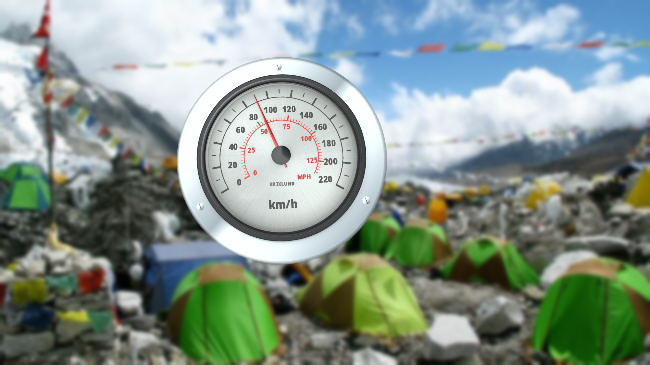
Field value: {"value": 90, "unit": "km/h"}
